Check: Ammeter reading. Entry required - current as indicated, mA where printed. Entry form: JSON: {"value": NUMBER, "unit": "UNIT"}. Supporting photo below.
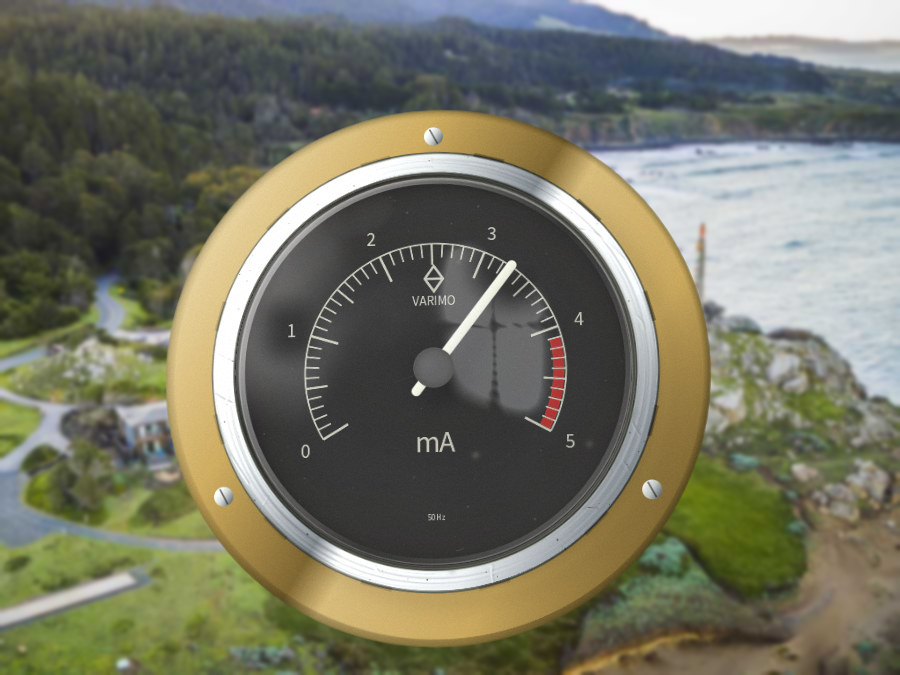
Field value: {"value": 3.3, "unit": "mA"}
